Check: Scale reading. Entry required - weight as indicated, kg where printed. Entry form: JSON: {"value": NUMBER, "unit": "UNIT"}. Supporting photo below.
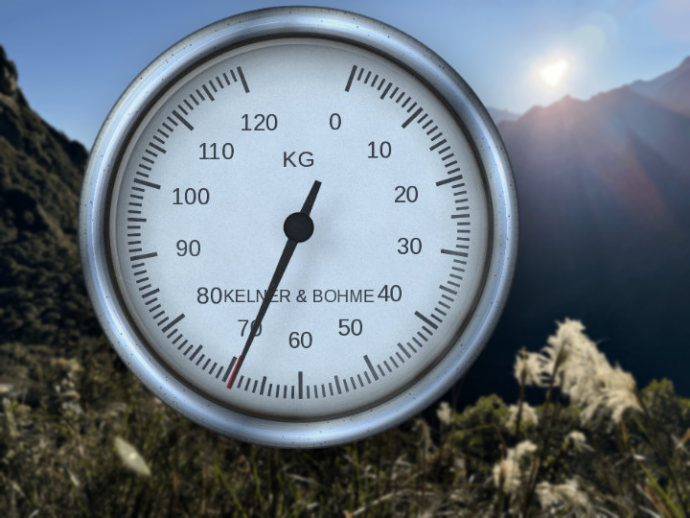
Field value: {"value": 69, "unit": "kg"}
